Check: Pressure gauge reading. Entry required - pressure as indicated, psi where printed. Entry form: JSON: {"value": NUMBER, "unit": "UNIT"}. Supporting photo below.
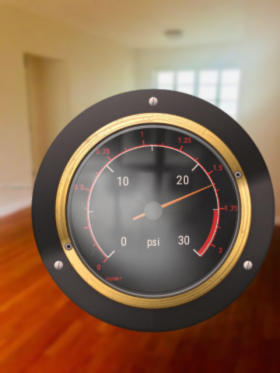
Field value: {"value": 22.5, "unit": "psi"}
